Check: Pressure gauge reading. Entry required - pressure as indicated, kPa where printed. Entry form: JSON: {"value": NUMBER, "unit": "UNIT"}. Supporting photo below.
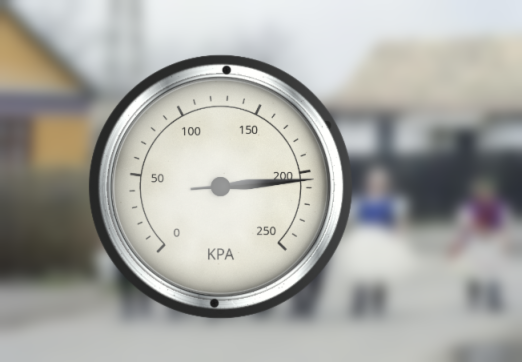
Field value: {"value": 205, "unit": "kPa"}
